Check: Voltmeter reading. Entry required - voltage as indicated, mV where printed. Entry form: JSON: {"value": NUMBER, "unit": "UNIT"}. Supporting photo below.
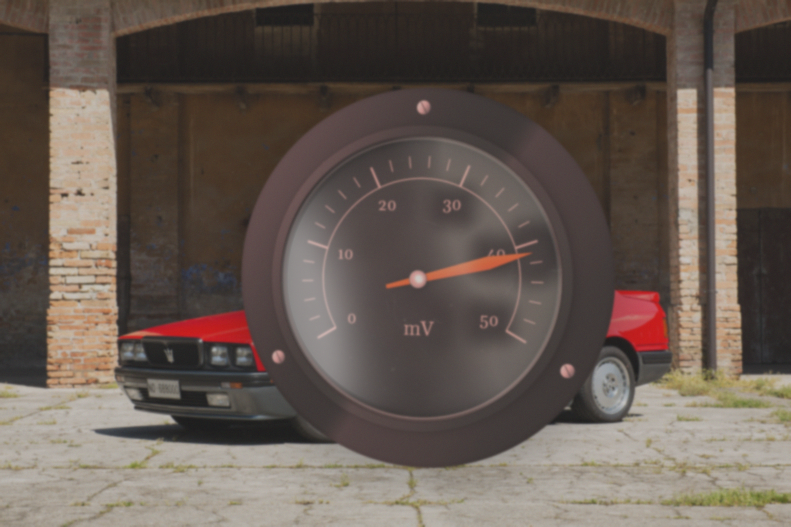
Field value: {"value": 41, "unit": "mV"}
